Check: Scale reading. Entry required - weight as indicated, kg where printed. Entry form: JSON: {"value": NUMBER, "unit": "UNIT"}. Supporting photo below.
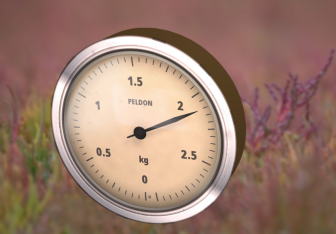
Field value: {"value": 2.1, "unit": "kg"}
